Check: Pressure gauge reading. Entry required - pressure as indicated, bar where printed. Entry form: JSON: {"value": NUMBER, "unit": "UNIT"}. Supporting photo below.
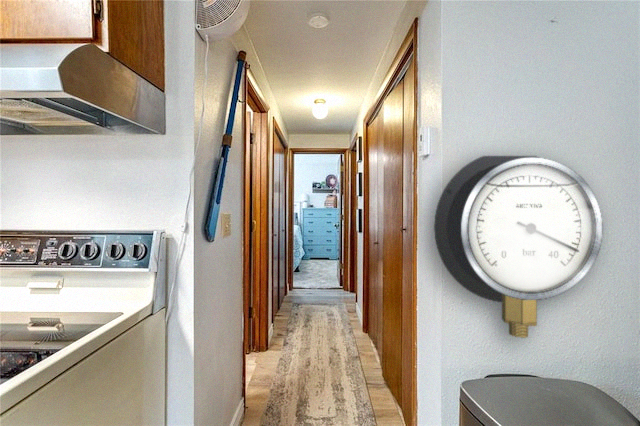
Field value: {"value": 37, "unit": "bar"}
